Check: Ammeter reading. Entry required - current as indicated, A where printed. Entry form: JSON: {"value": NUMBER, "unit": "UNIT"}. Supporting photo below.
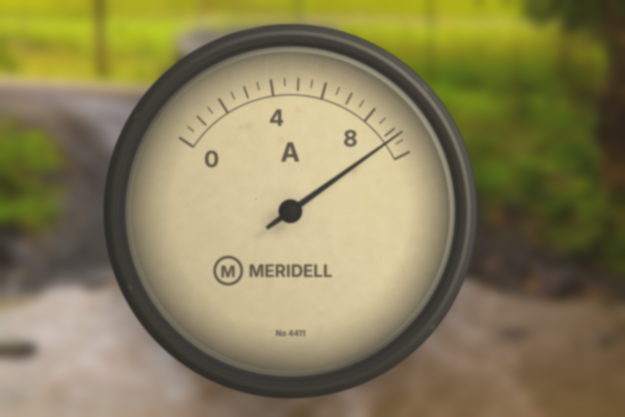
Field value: {"value": 9.25, "unit": "A"}
